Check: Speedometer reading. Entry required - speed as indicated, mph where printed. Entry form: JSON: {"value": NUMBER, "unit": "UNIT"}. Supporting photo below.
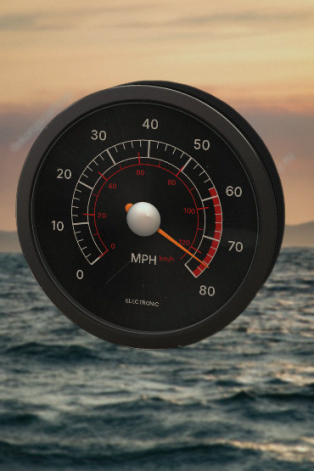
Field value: {"value": 76, "unit": "mph"}
